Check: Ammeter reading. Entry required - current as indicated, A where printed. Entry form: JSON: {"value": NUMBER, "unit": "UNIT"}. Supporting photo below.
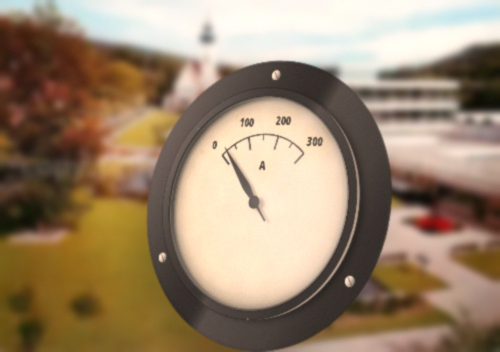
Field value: {"value": 25, "unit": "A"}
